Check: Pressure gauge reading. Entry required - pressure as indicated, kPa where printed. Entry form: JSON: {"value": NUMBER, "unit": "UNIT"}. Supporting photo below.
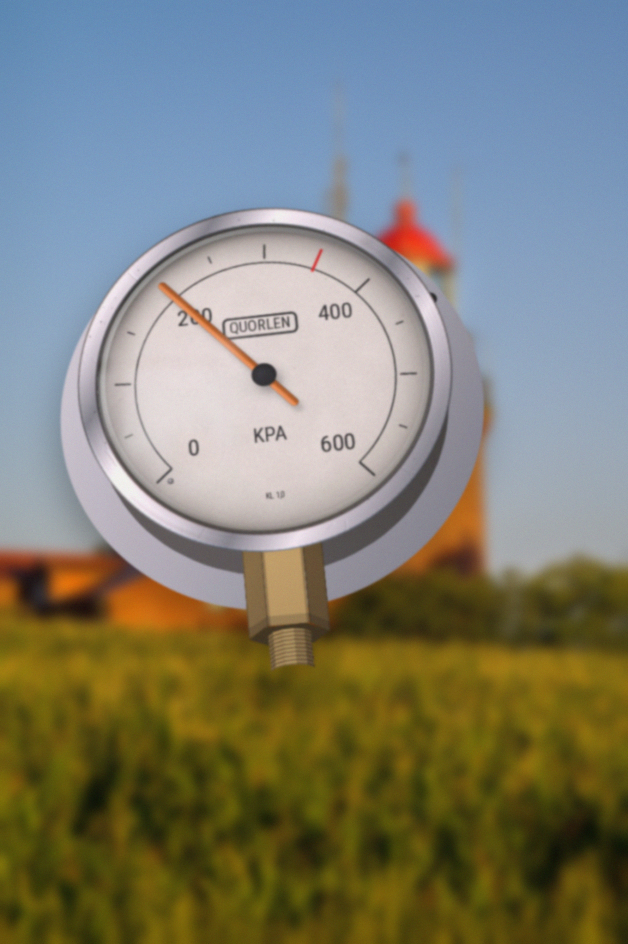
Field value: {"value": 200, "unit": "kPa"}
